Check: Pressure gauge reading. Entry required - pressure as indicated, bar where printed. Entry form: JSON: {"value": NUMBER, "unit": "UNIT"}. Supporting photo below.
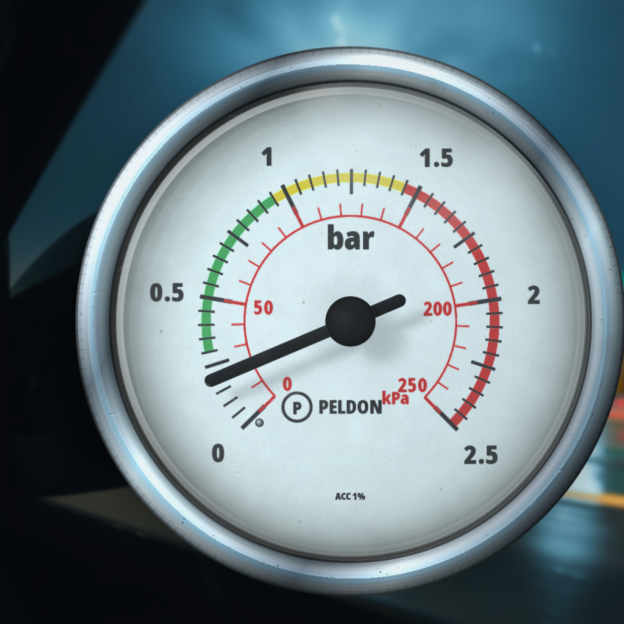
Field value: {"value": 0.2, "unit": "bar"}
